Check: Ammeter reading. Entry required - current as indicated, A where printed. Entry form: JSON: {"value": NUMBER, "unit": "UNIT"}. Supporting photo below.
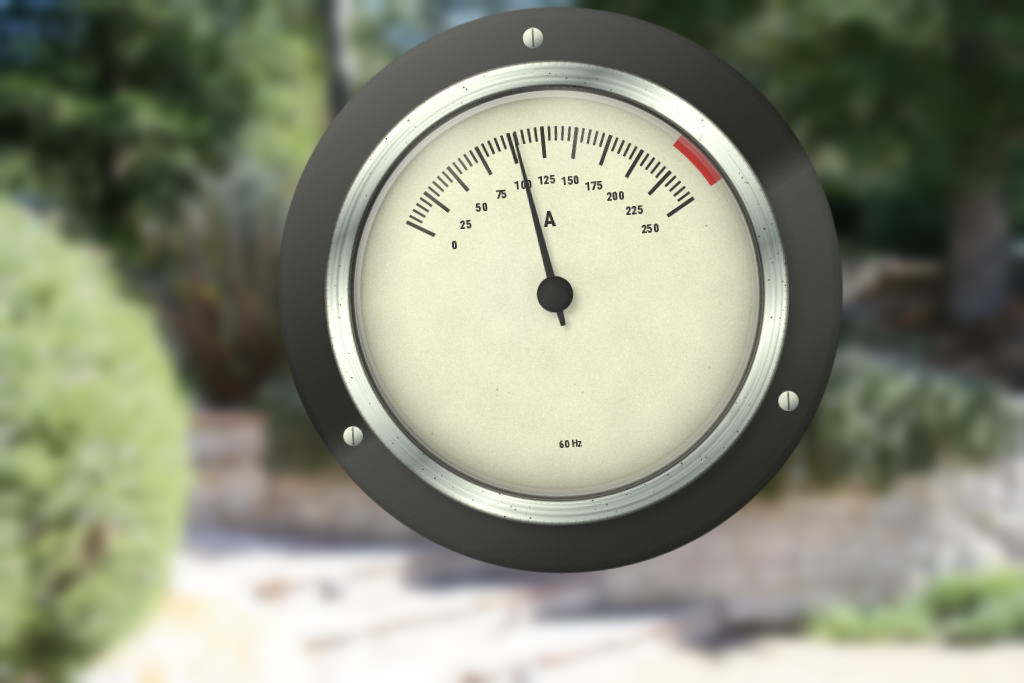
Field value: {"value": 105, "unit": "A"}
